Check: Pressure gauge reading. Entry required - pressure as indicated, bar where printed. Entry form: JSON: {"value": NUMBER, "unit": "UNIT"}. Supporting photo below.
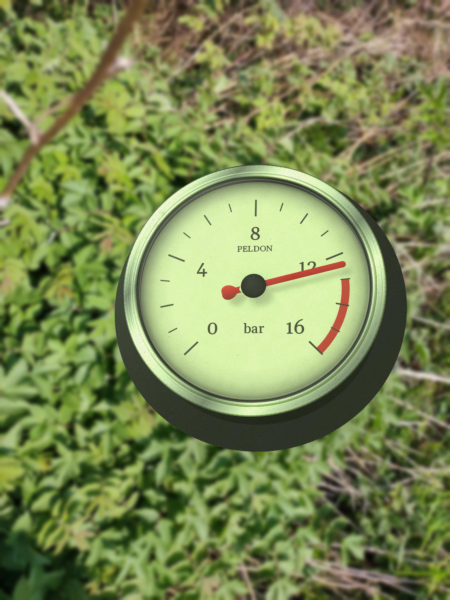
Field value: {"value": 12.5, "unit": "bar"}
